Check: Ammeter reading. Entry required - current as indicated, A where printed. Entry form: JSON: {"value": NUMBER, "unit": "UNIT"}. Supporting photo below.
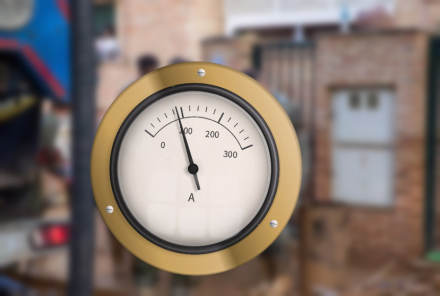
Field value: {"value": 90, "unit": "A"}
